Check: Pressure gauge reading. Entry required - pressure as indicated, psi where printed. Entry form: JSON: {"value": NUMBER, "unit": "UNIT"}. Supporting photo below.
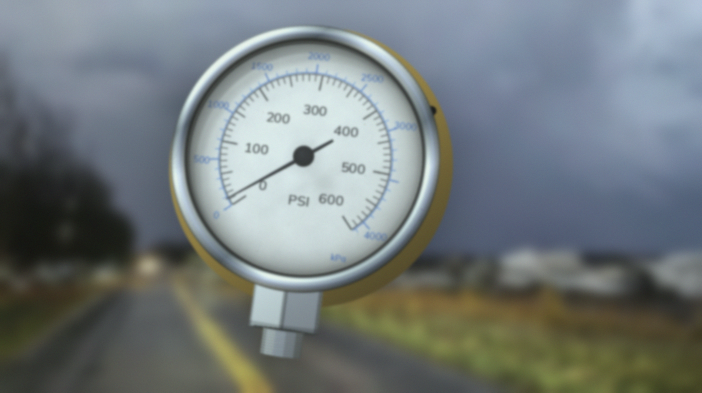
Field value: {"value": 10, "unit": "psi"}
